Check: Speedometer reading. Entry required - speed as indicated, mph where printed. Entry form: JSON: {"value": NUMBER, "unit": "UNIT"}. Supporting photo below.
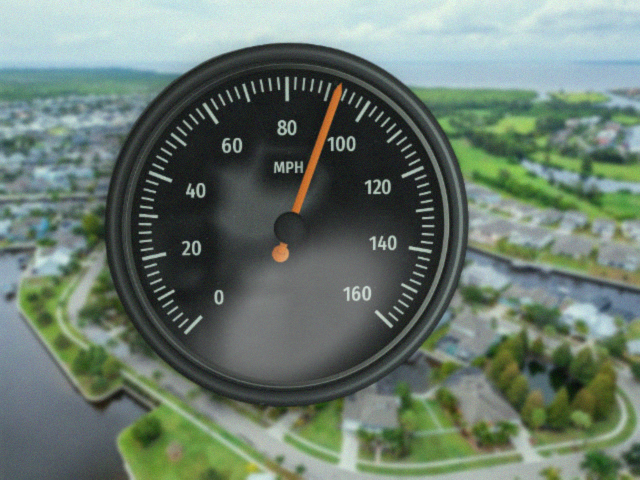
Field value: {"value": 92, "unit": "mph"}
